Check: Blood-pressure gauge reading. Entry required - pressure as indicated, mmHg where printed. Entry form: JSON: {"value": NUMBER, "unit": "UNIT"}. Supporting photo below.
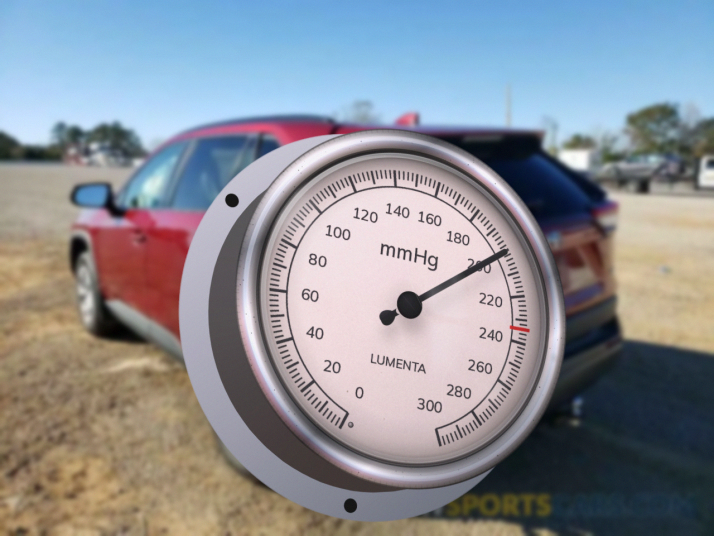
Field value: {"value": 200, "unit": "mmHg"}
